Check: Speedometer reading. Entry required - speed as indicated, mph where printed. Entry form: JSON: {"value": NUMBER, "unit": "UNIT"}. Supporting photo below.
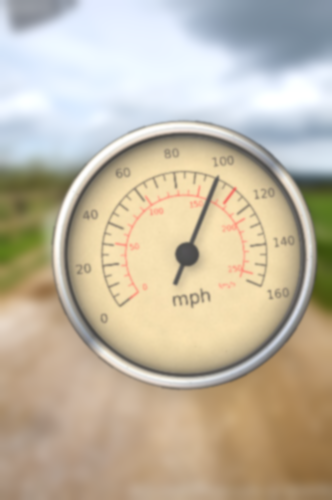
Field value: {"value": 100, "unit": "mph"}
